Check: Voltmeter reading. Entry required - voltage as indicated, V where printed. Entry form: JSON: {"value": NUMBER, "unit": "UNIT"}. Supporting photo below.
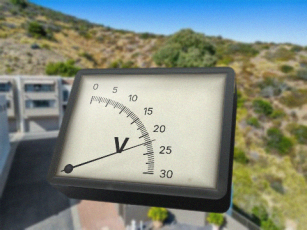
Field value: {"value": 22.5, "unit": "V"}
